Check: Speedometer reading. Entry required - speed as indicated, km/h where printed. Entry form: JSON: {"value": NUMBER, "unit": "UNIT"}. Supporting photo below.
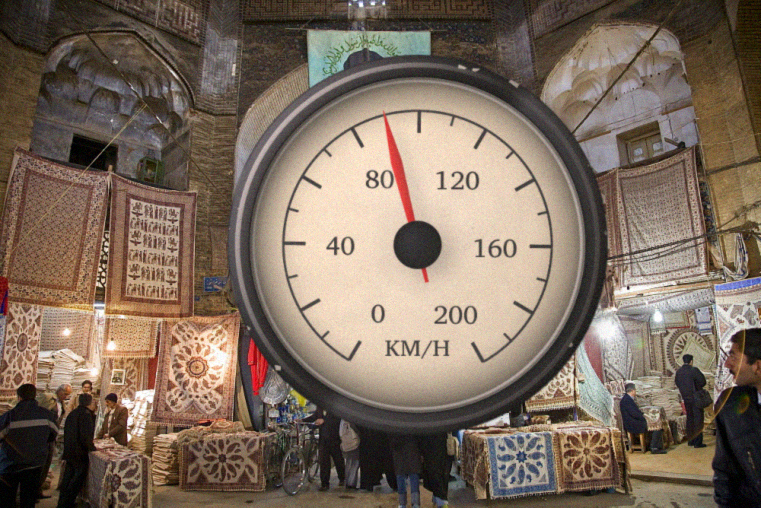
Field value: {"value": 90, "unit": "km/h"}
